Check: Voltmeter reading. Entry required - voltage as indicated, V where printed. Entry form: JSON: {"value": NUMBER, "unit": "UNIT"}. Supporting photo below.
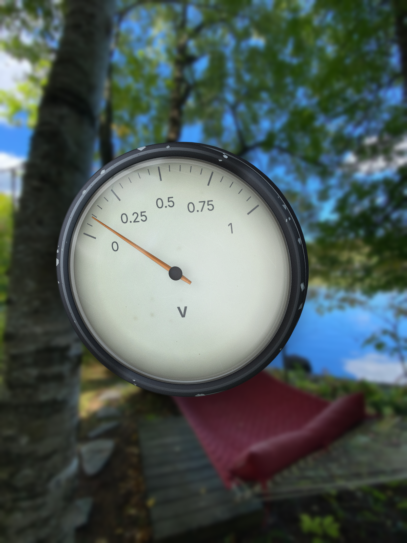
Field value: {"value": 0.1, "unit": "V"}
